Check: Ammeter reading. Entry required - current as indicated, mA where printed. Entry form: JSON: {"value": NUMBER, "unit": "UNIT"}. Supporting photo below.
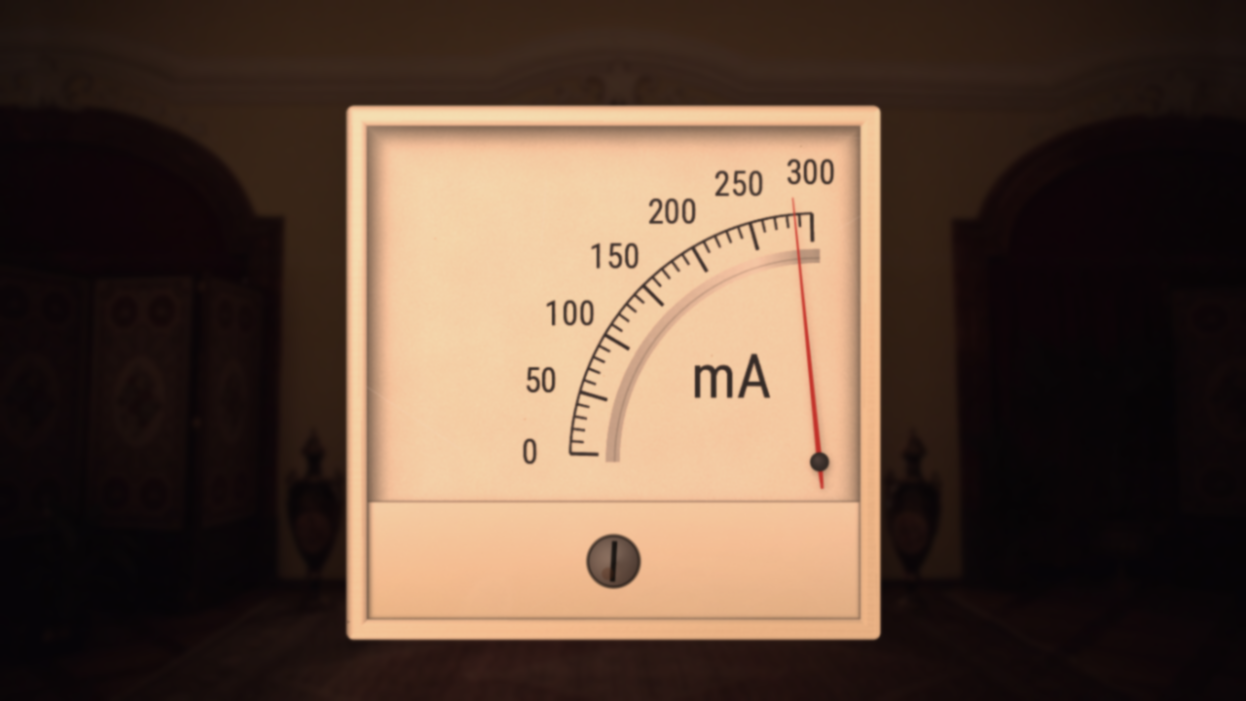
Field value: {"value": 285, "unit": "mA"}
